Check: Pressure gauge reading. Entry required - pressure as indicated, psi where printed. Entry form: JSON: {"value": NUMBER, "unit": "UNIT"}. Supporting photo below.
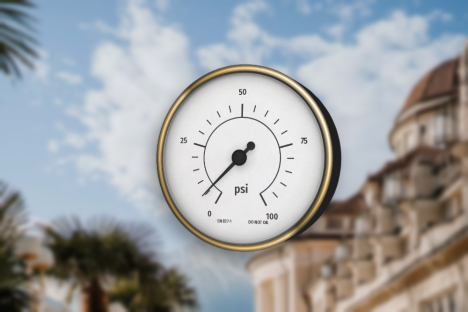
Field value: {"value": 5, "unit": "psi"}
